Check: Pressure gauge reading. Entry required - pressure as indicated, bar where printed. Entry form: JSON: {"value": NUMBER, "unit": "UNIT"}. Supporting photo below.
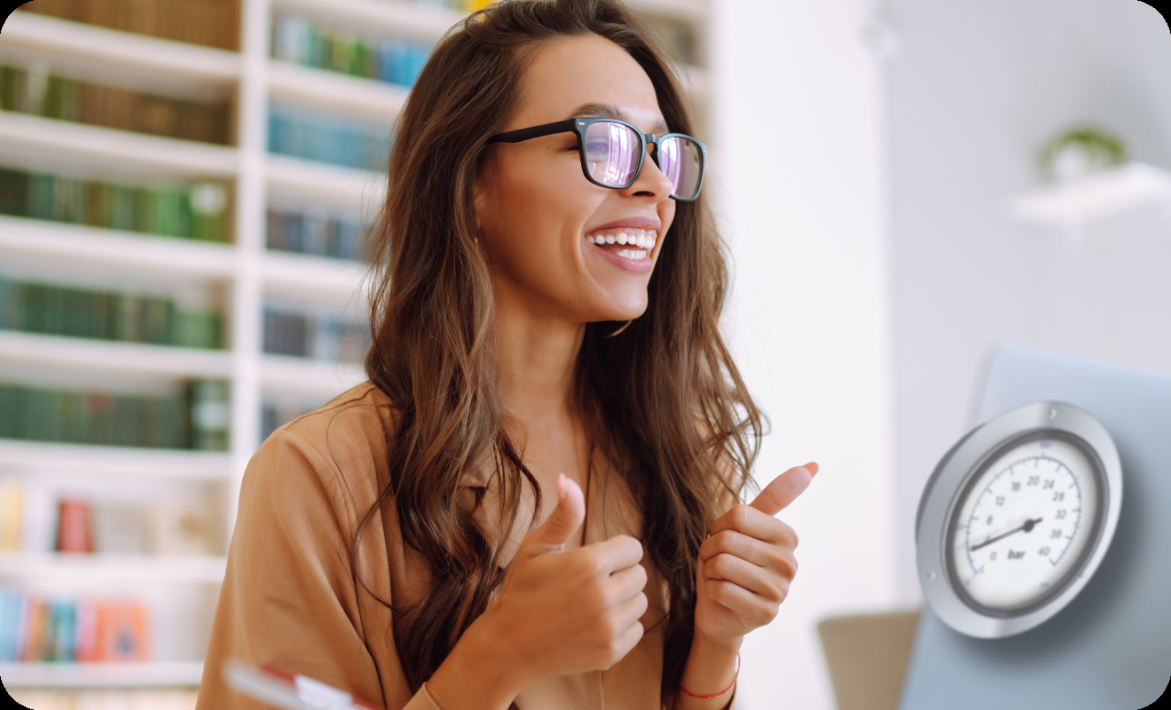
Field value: {"value": 4, "unit": "bar"}
